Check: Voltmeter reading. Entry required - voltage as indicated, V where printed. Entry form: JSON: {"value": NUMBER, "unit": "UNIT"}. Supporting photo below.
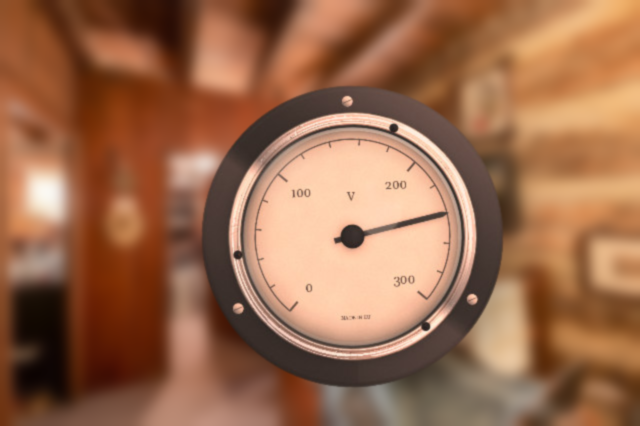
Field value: {"value": 240, "unit": "V"}
